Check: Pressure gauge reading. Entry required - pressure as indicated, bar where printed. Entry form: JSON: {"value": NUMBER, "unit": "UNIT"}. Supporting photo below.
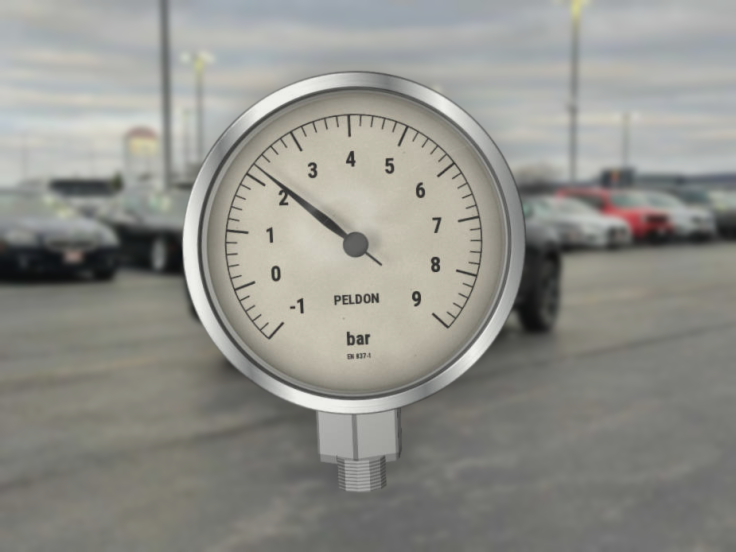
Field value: {"value": 2.2, "unit": "bar"}
